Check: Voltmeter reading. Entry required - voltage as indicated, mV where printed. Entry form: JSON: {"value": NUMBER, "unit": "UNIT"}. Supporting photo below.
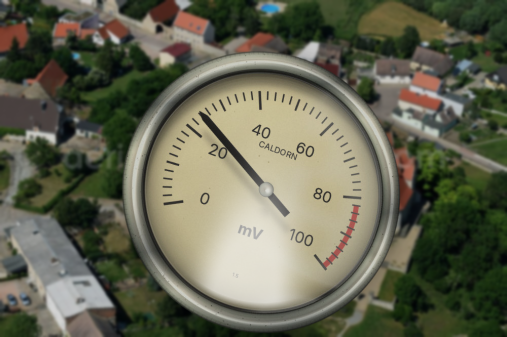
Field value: {"value": 24, "unit": "mV"}
